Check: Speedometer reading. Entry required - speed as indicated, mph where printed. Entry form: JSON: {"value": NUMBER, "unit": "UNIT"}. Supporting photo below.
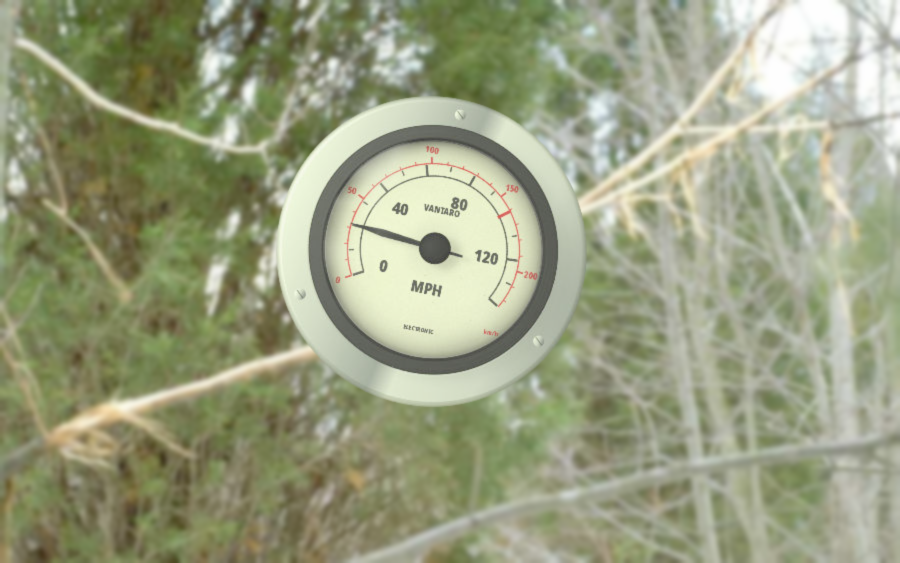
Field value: {"value": 20, "unit": "mph"}
